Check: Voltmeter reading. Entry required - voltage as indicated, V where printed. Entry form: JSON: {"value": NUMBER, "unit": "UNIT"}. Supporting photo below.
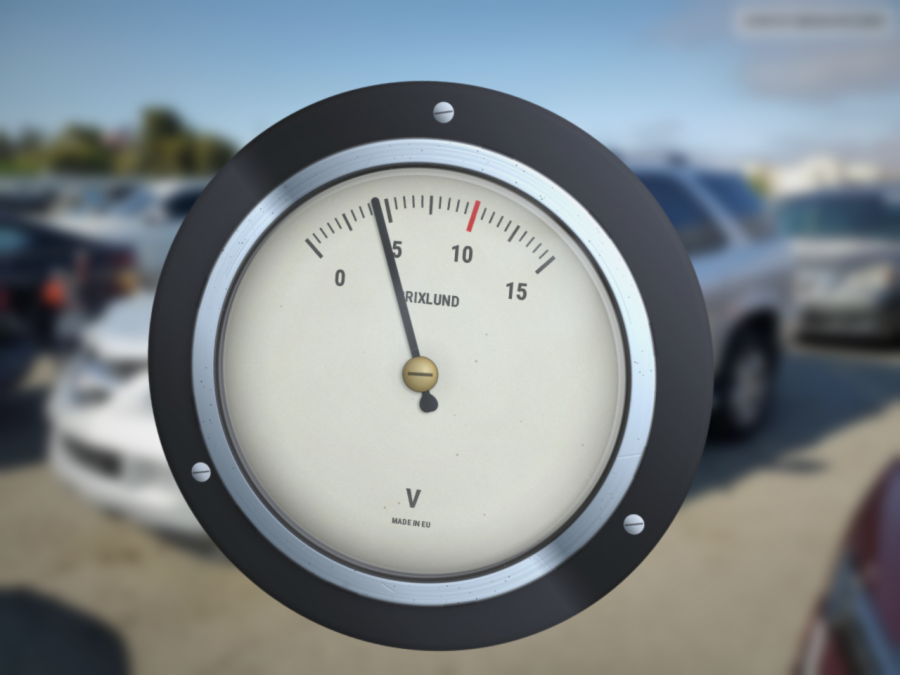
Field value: {"value": 4.5, "unit": "V"}
